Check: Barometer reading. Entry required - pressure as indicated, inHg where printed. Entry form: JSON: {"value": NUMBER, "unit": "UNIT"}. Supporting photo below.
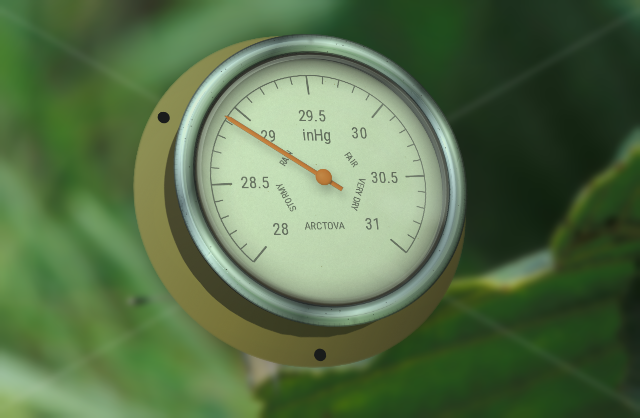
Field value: {"value": 28.9, "unit": "inHg"}
